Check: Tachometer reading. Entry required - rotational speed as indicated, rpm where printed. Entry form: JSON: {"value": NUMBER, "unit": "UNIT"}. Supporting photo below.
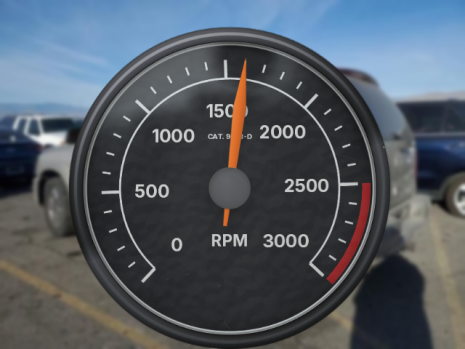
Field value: {"value": 1600, "unit": "rpm"}
